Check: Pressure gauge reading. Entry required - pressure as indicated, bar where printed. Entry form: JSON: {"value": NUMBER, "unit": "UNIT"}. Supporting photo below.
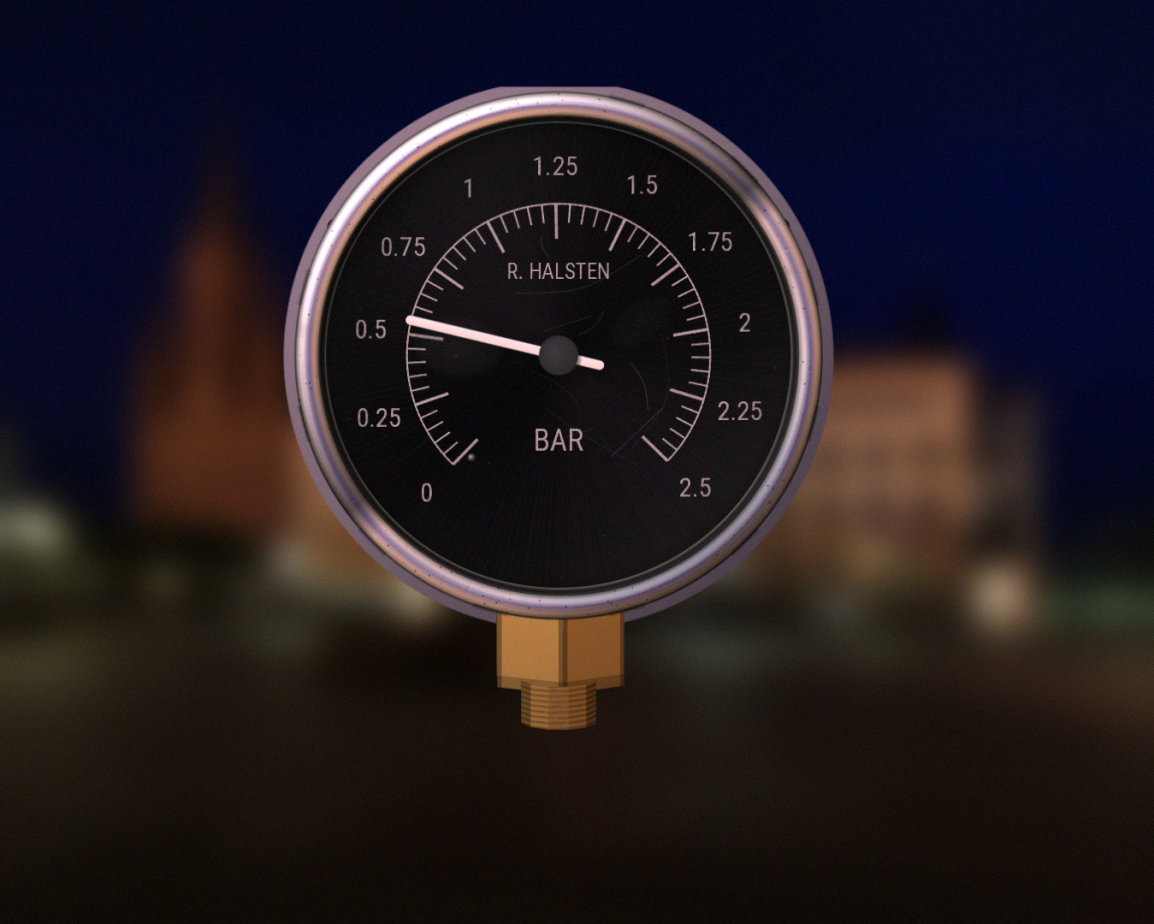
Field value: {"value": 0.55, "unit": "bar"}
